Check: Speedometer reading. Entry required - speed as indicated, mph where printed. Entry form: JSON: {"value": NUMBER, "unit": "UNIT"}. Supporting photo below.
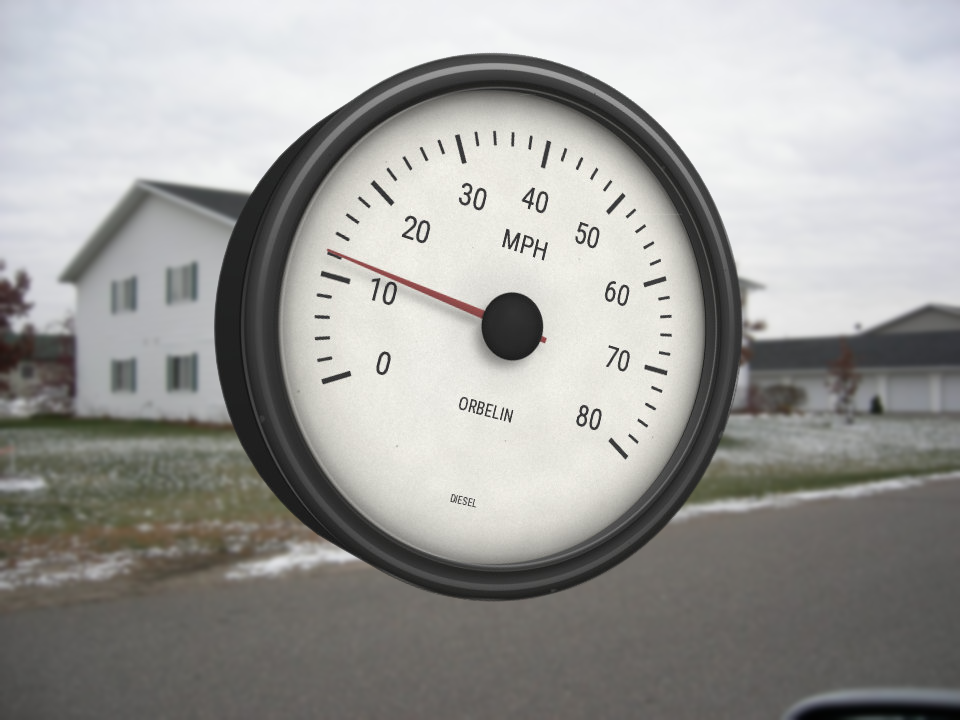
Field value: {"value": 12, "unit": "mph"}
